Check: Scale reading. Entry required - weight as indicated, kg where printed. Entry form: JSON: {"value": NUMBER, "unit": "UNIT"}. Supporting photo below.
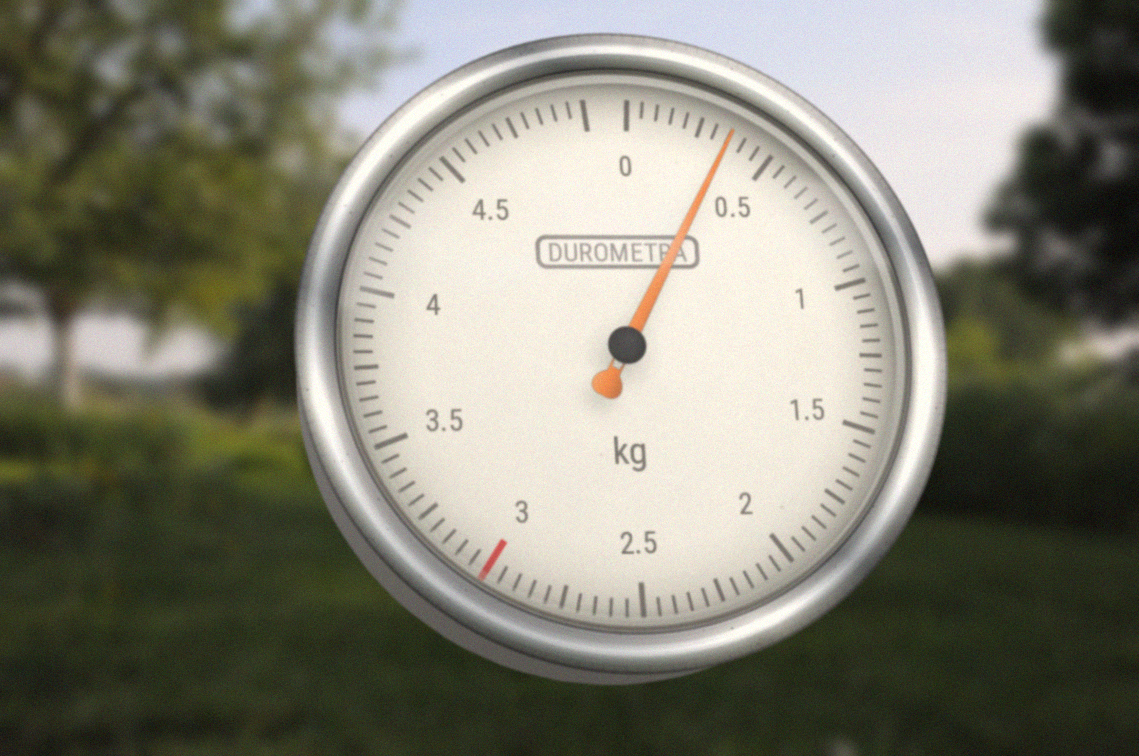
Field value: {"value": 0.35, "unit": "kg"}
